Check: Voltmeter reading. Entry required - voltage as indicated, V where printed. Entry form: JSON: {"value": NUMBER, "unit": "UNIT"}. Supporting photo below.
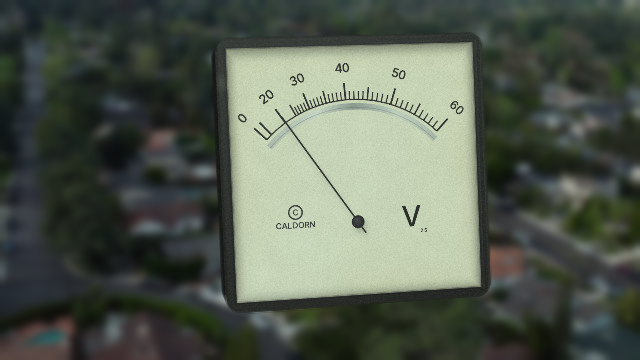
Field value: {"value": 20, "unit": "V"}
